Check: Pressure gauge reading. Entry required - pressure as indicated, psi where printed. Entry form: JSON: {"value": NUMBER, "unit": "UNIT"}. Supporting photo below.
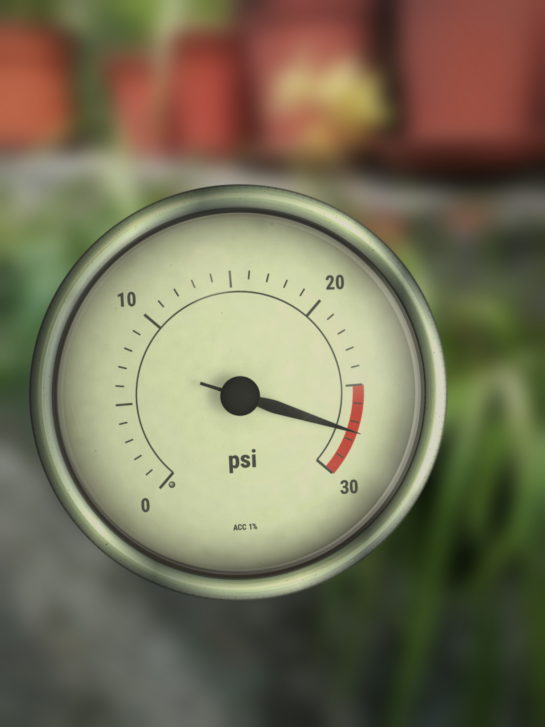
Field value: {"value": 27.5, "unit": "psi"}
